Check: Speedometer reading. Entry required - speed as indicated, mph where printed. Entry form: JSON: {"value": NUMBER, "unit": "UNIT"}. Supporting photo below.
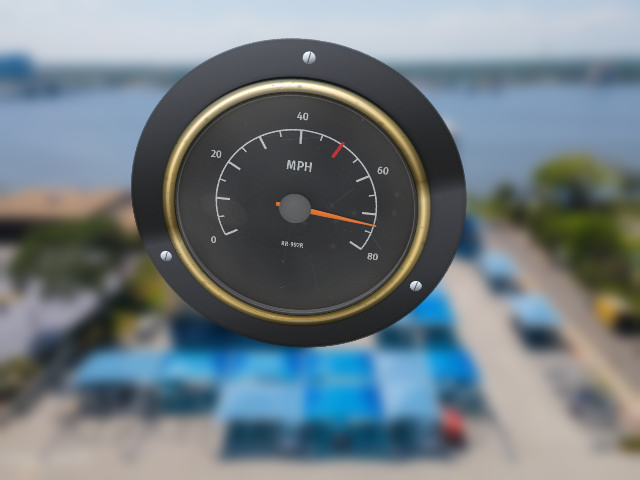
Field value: {"value": 72.5, "unit": "mph"}
